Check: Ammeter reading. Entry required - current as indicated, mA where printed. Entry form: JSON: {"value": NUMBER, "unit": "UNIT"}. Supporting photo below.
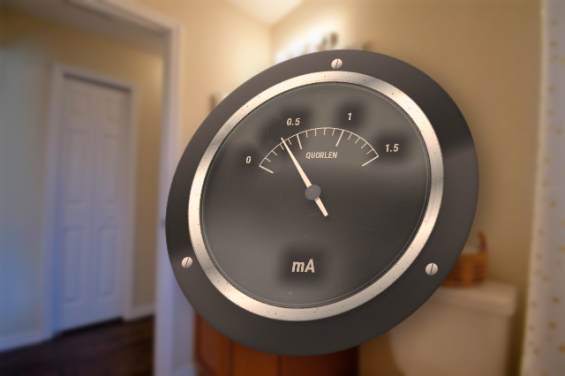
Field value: {"value": 0.35, "unit": "mA"}
